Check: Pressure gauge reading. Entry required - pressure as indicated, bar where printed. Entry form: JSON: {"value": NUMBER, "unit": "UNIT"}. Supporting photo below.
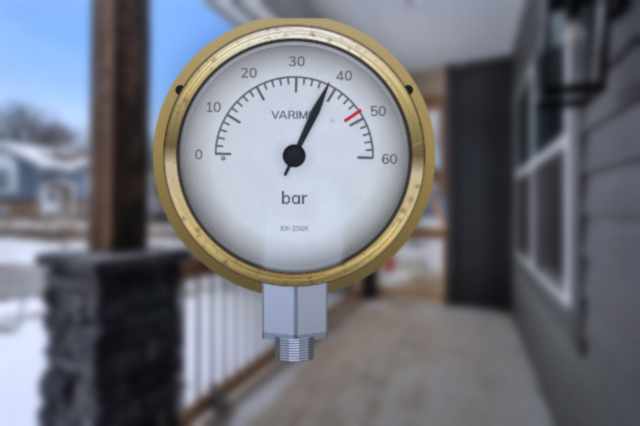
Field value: {"value": 38, "unit": "bar"}
